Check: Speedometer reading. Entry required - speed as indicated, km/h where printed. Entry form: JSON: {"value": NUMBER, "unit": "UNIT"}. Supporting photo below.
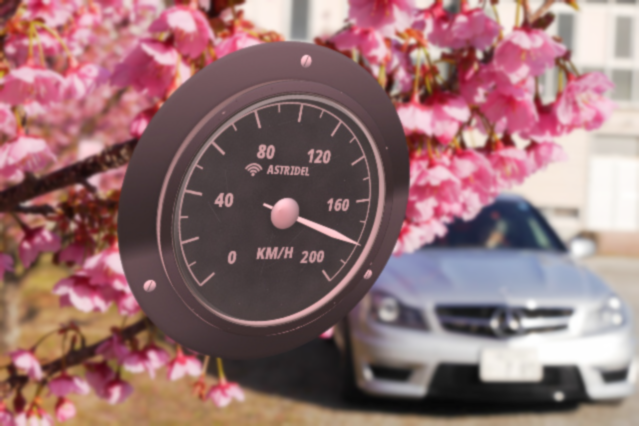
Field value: {"value": 180, "unit": "km/h"}
